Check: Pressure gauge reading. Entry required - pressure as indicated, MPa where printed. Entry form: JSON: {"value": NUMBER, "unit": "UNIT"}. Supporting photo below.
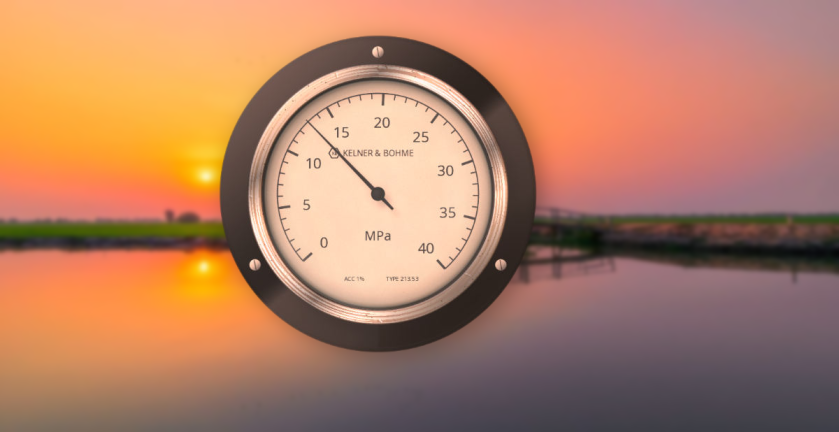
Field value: {"value": 13, "unit": "MPa"}
